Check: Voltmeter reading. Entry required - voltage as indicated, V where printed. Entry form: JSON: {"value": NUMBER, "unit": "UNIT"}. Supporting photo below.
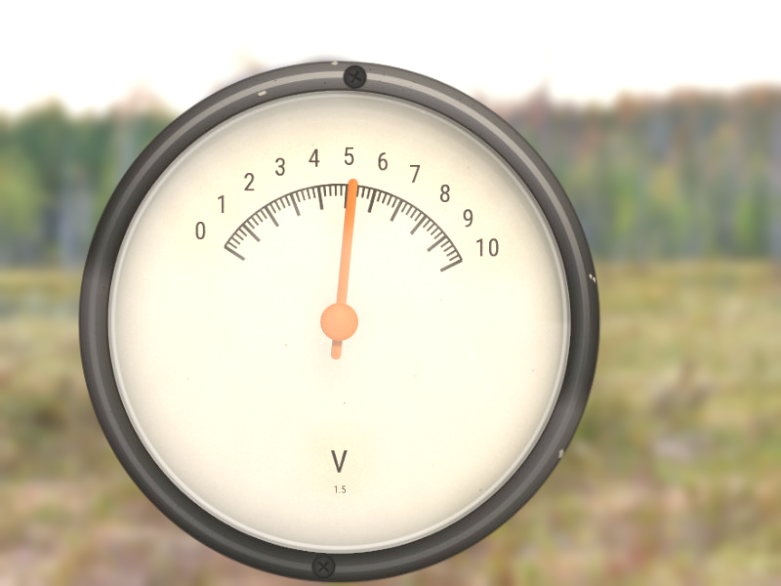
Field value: {"value": 5.2, "unit": "V"}
